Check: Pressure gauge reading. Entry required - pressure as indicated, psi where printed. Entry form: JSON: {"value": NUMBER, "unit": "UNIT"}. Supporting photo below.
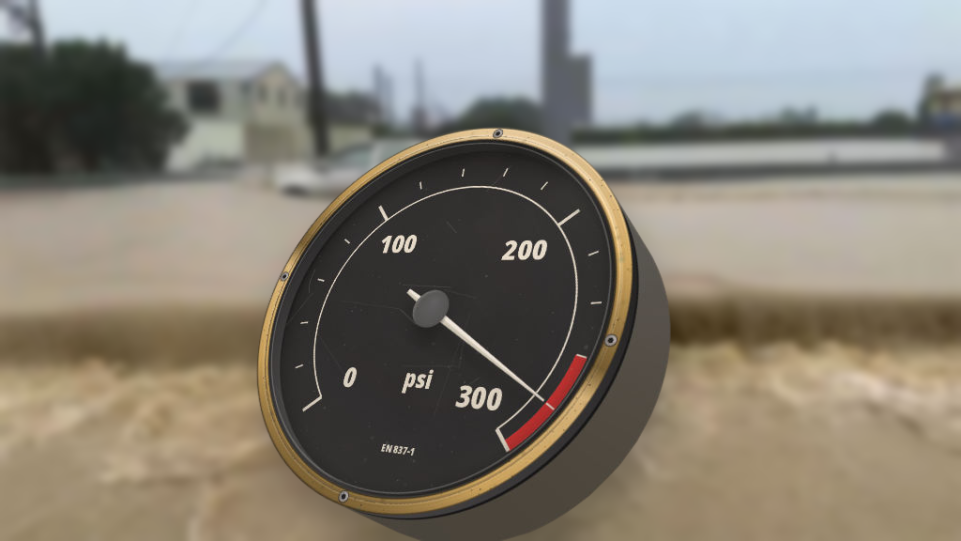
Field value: {"value": 280, "unit": "psi"}
